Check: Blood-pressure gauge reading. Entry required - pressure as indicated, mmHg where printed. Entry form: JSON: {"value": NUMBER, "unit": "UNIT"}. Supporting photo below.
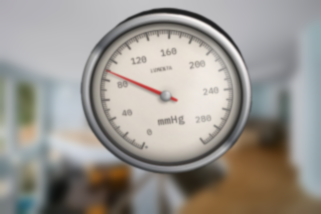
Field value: {"value": 90, "unit": "mmHg"}
